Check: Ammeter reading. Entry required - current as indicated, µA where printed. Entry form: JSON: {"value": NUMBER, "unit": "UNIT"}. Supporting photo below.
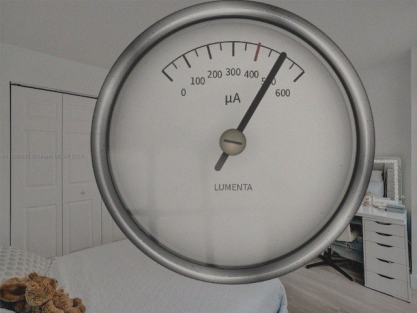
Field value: {"value": 500, "unit": "µA"}
